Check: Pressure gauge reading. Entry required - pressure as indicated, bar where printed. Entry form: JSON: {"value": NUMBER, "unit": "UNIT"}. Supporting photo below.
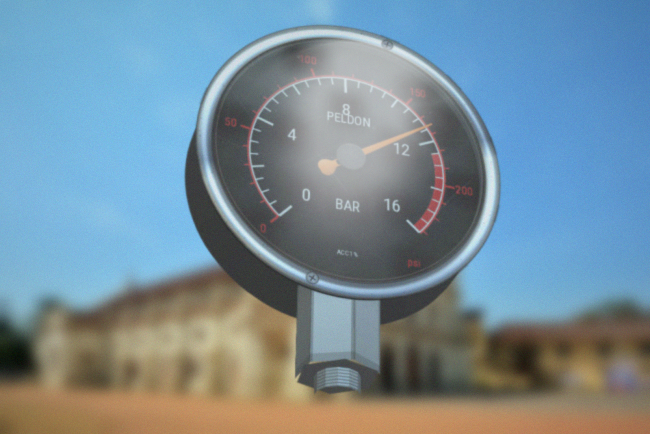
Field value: {"value": 11.5, "unit": "bar"}
